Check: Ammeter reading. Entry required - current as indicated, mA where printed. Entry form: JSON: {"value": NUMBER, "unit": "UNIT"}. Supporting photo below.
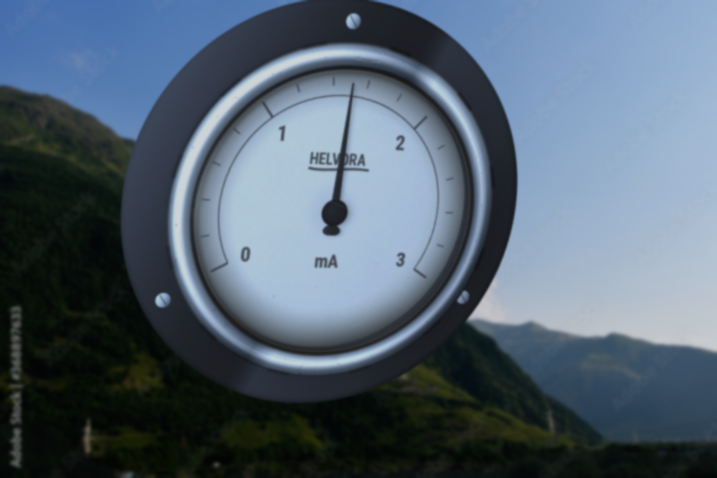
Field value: {"value": 1.5, "unit": "mA"}
